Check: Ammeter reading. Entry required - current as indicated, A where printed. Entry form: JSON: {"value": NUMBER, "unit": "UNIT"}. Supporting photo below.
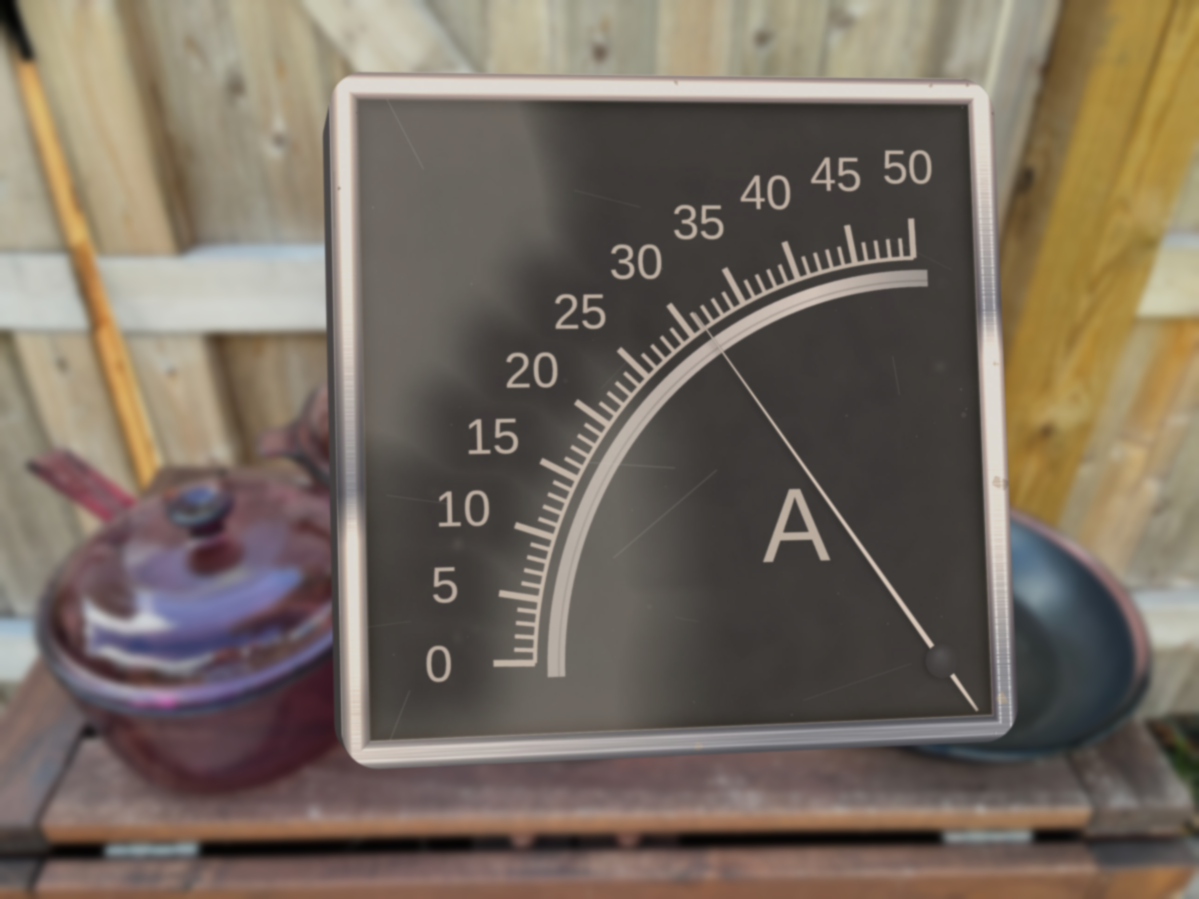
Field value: {"value": 31, "unit": "A"}
